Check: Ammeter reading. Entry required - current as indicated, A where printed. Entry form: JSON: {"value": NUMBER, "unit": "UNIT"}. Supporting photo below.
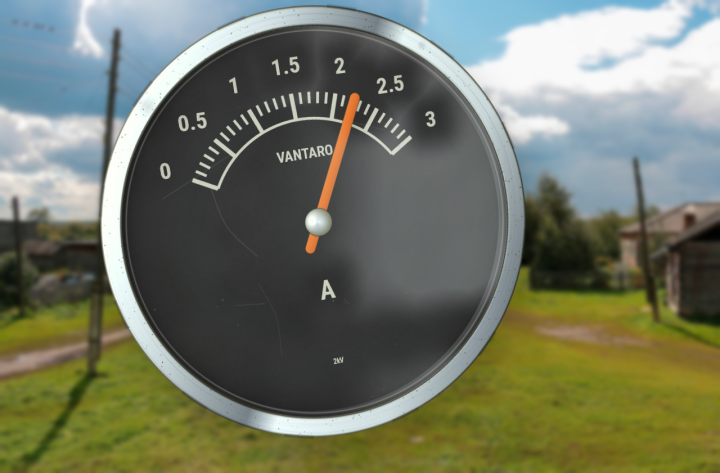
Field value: {"value": 2.2, "unit": "A"}
